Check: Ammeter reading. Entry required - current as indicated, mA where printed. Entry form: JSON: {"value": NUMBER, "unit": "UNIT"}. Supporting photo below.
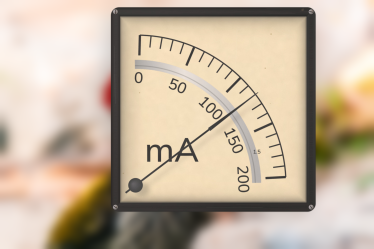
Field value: {"value": 120, "unit": "mA"}
